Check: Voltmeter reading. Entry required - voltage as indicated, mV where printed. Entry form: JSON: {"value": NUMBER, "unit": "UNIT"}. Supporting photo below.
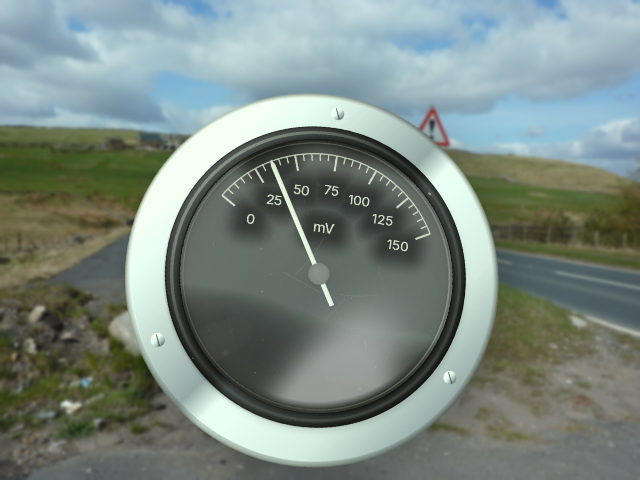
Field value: {"value": 35, "unit": "mV"}
